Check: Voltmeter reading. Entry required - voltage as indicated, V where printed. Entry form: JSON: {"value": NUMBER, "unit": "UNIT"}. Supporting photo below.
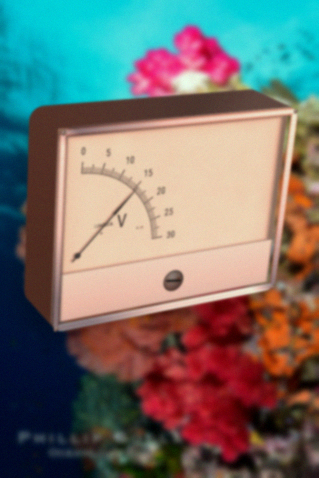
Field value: {"value": 15, "unit": "V"}
